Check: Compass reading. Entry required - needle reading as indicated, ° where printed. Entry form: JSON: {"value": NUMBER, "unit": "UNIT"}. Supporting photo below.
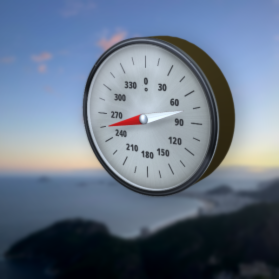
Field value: {"value": 255, "unit": "°"}
